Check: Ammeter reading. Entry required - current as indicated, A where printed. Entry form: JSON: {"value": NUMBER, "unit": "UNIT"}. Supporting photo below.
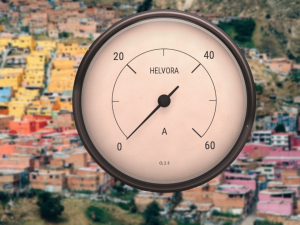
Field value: {"value": 0, "unit": "A"}
